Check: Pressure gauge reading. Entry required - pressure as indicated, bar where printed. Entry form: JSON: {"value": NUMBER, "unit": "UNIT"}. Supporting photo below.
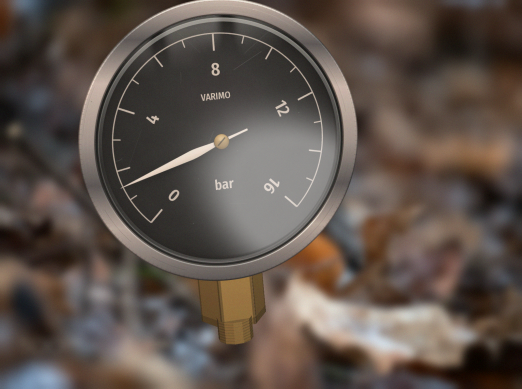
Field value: {"value": 1.5, "unit": "bar"}
